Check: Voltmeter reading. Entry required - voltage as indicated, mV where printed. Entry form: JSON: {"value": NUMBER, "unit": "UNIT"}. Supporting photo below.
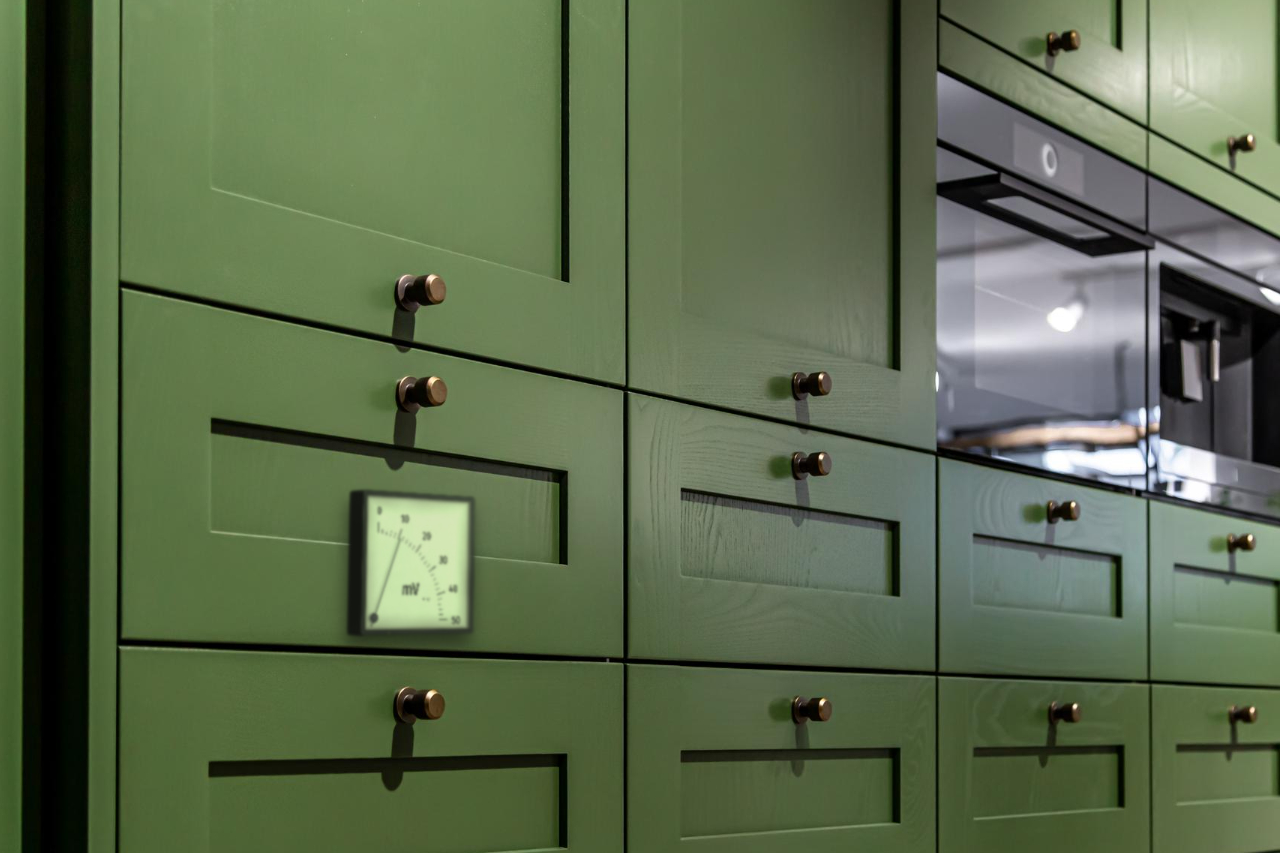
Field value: {"value": 10, "unit": "mV"}
